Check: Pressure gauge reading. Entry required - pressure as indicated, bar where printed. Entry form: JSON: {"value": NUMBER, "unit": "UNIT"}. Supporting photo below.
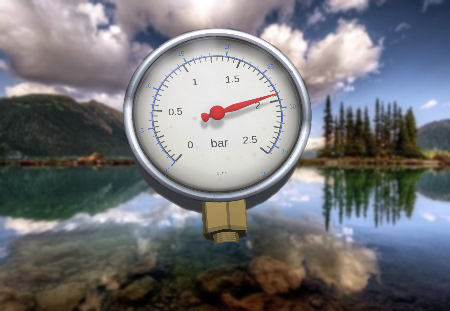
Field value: {"value": 1.95, "unit": "bar"}
